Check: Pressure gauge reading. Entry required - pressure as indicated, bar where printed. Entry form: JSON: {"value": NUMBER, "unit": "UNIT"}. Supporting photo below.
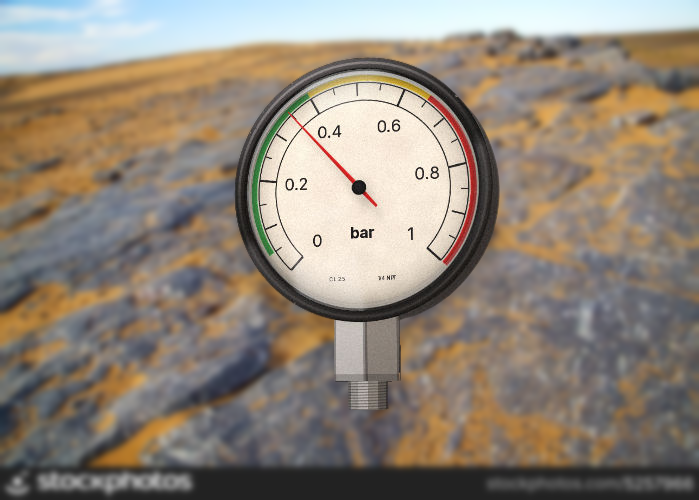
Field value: {"value": 0.35, "unit": "bar"}
